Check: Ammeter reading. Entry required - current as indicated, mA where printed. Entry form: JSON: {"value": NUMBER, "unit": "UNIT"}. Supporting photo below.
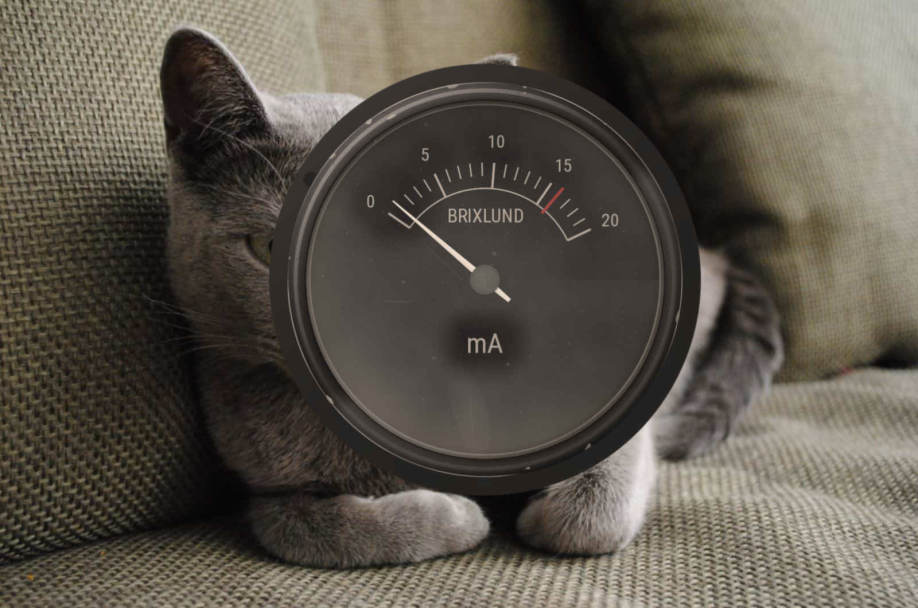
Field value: {"value": 1, "unit": "mA"}
